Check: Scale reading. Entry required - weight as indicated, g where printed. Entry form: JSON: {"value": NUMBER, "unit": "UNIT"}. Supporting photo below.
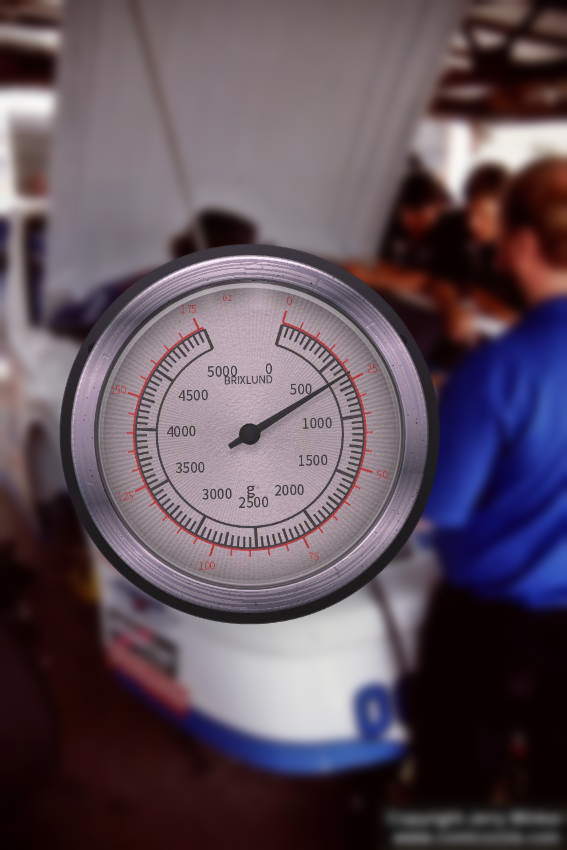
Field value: {"value": 650, "unit": "g"}
